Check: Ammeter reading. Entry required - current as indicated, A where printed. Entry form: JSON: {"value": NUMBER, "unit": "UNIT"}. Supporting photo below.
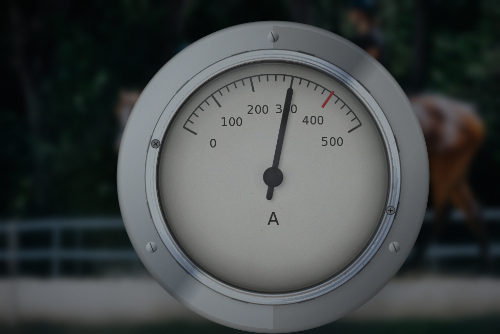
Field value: {"value": 300, "unit": "A"}
